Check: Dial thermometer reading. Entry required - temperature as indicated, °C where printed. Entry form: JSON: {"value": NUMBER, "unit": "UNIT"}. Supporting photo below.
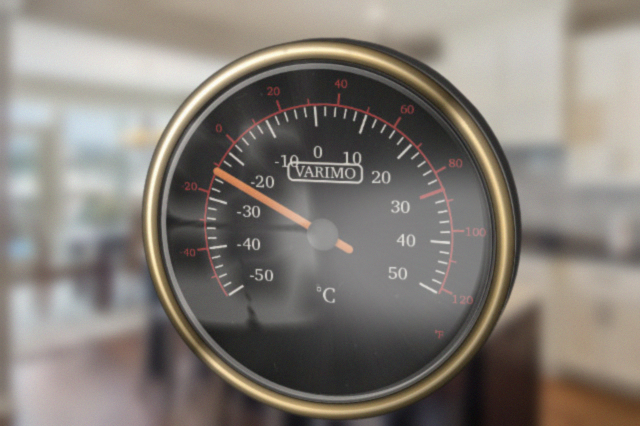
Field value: {"value": -24, "unit": "°C"}
